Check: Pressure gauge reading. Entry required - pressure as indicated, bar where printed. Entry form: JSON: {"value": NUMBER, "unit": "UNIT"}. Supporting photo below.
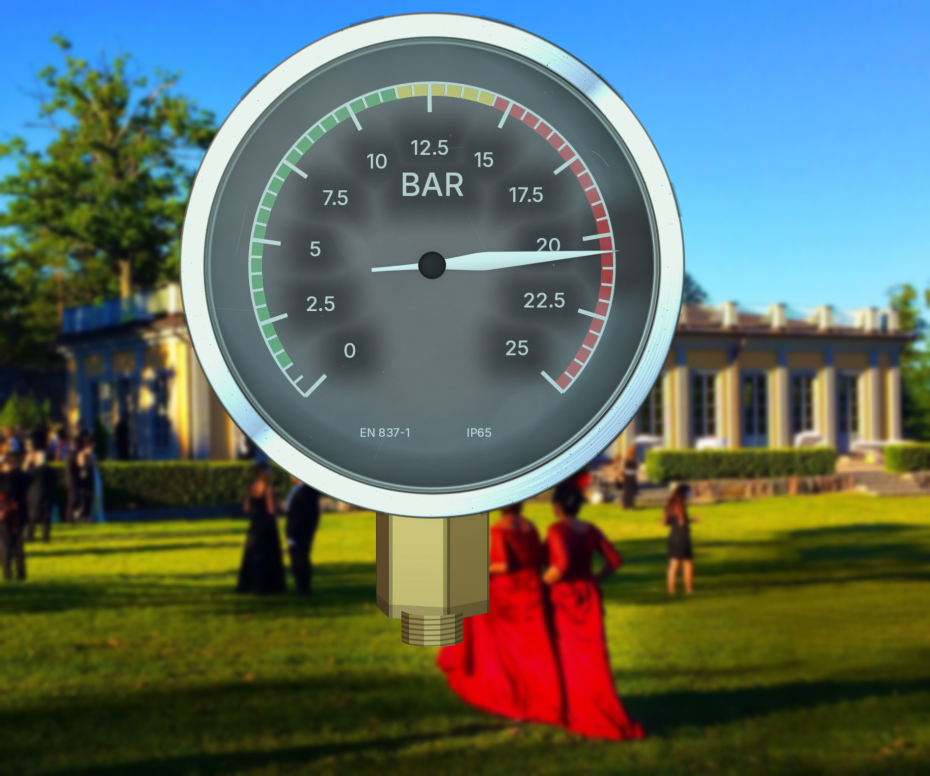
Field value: {"value": 20.5, "unit": "bar"}
